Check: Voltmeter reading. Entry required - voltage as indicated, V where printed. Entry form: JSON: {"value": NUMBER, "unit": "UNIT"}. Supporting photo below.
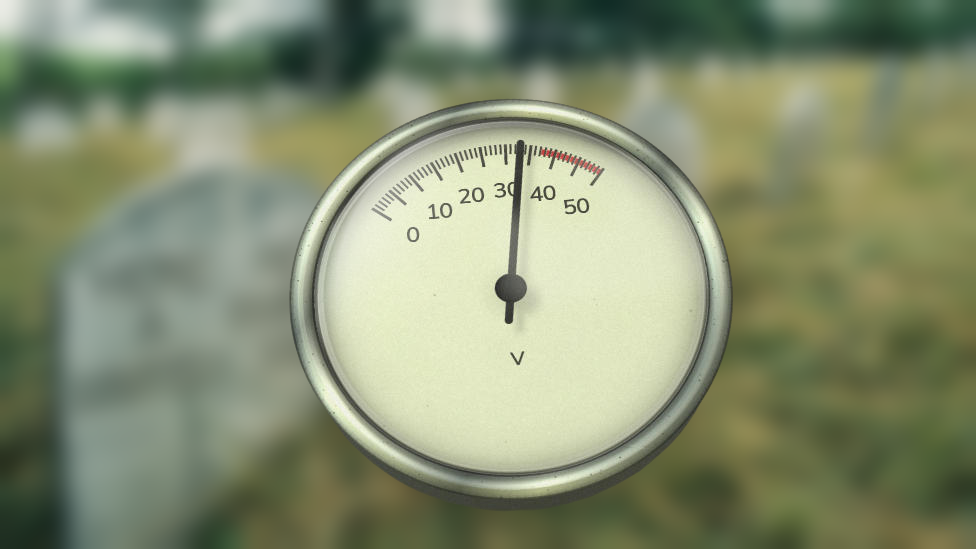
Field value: {"value": 33, "unit": "V"}
